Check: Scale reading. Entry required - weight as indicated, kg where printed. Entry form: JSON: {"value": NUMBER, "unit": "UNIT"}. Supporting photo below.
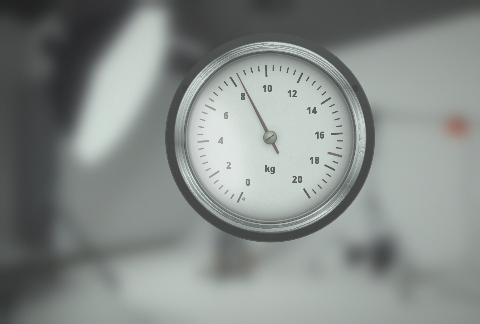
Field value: {"value": 8.4, "unit": "kg"}
